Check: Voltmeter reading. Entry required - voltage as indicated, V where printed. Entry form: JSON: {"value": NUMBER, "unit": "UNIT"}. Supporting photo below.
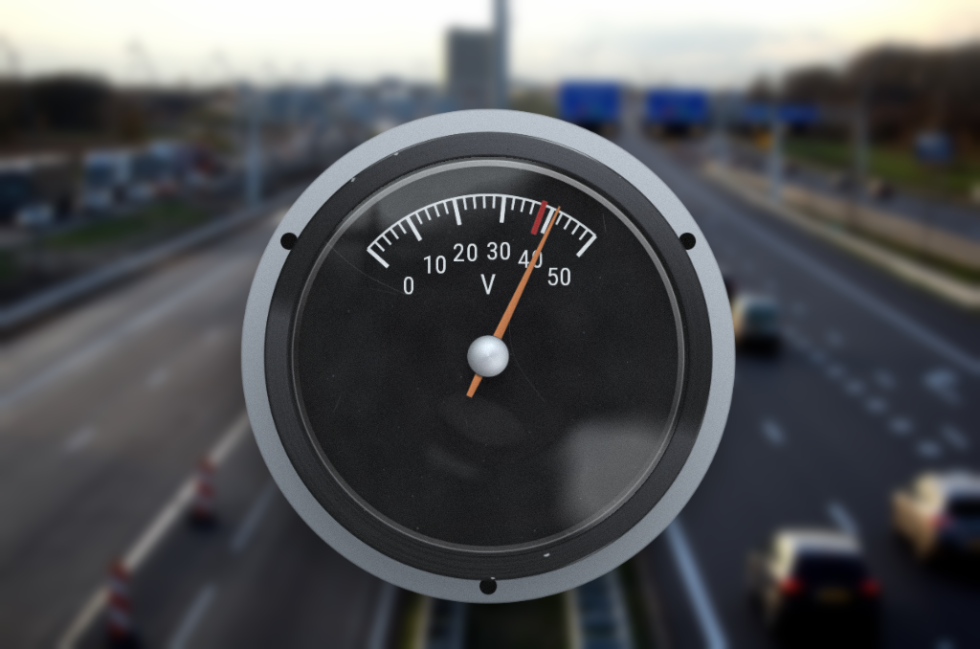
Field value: {"value": 41, "unit": "V"}
